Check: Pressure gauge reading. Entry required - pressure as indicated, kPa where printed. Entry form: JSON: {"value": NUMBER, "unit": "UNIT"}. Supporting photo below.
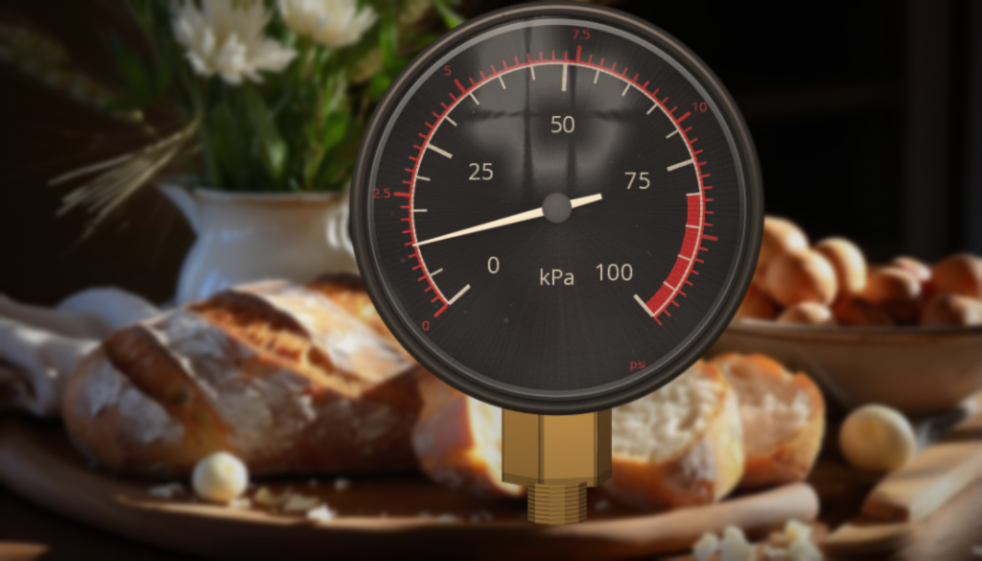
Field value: {"value": 10, "unit": "kPa"}
